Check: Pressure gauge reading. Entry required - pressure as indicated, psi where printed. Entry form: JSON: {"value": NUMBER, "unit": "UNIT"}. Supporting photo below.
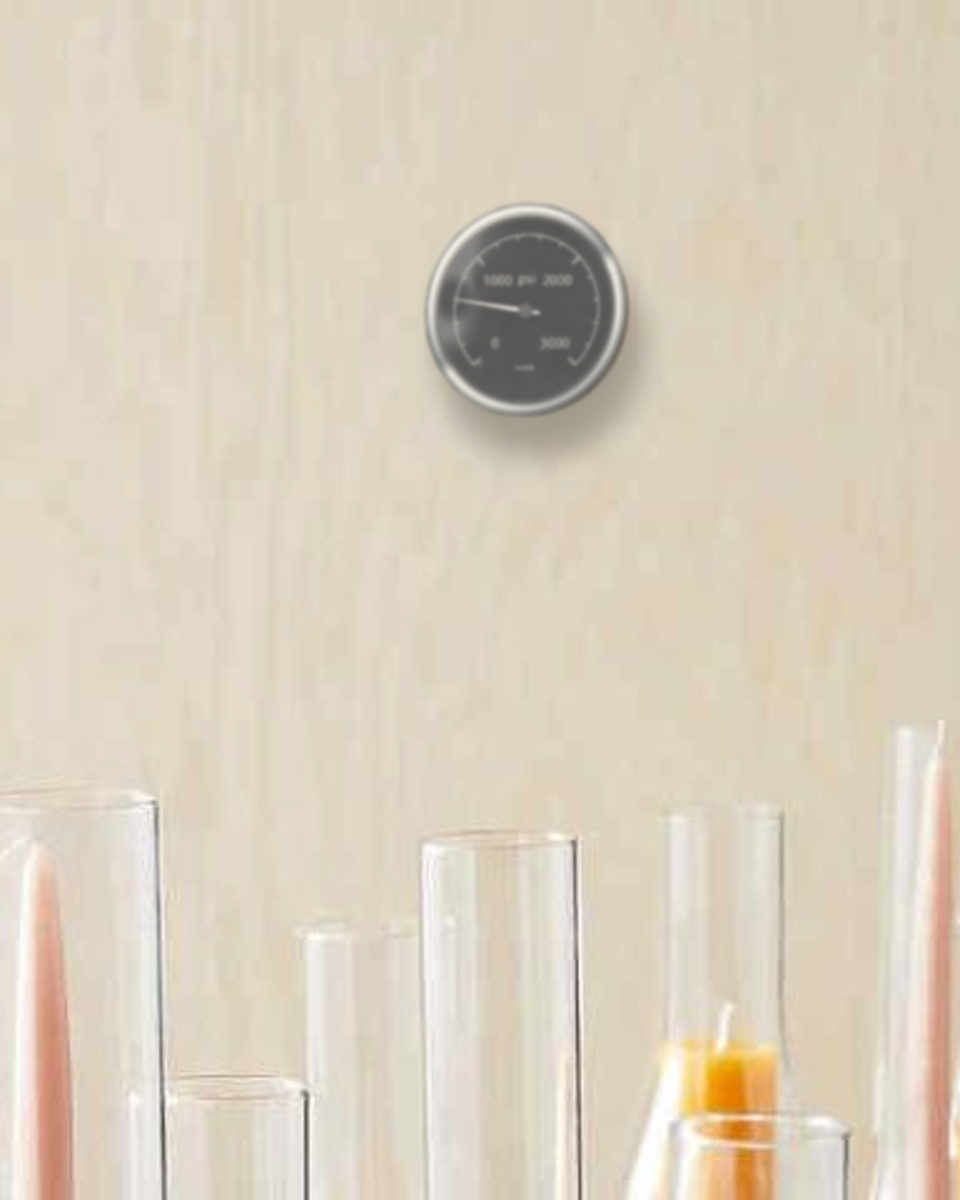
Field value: {"value": 600, "unit": "psi"}
